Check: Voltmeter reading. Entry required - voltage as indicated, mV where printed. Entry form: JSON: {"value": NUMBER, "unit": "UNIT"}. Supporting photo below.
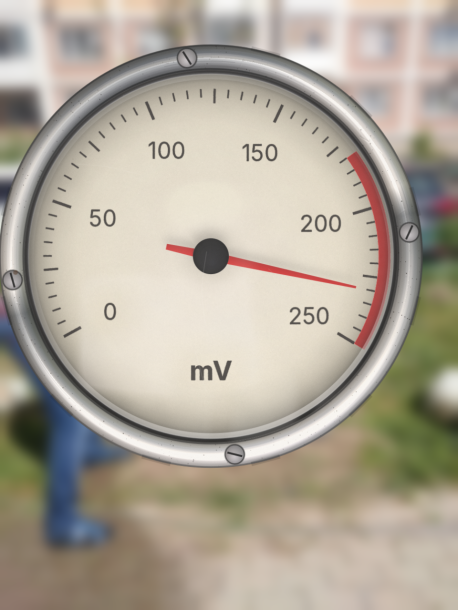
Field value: {"value": 230, "unit": "mV"}
